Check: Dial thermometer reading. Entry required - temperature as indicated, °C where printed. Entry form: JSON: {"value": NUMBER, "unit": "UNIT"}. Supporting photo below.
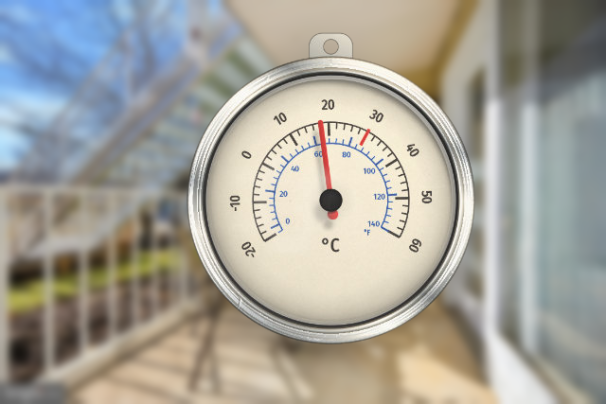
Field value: {"value": 18, "unit": "°C"}
